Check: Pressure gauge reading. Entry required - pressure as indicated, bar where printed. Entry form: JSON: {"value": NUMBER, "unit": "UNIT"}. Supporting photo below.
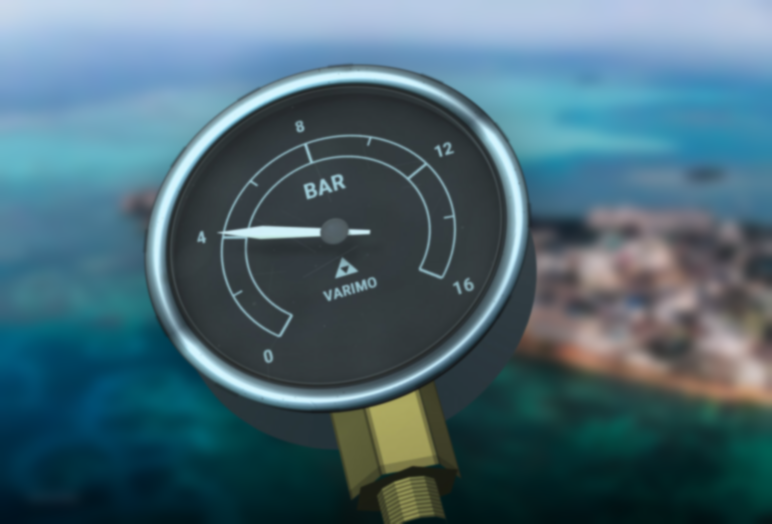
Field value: {"value": 4, "unit": "bar"}
